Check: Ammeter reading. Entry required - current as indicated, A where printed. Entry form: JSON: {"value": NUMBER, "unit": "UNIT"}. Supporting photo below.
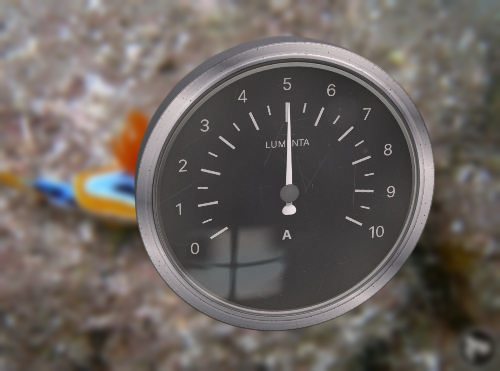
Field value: {"value": 5, "unit": "A"}
